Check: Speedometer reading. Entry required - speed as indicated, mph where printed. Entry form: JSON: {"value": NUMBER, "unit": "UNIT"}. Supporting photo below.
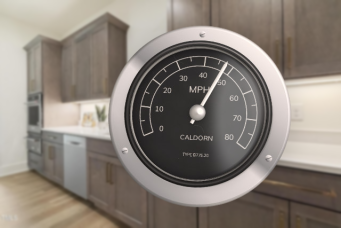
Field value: {"value": 47.5, "unit": "mph"}
